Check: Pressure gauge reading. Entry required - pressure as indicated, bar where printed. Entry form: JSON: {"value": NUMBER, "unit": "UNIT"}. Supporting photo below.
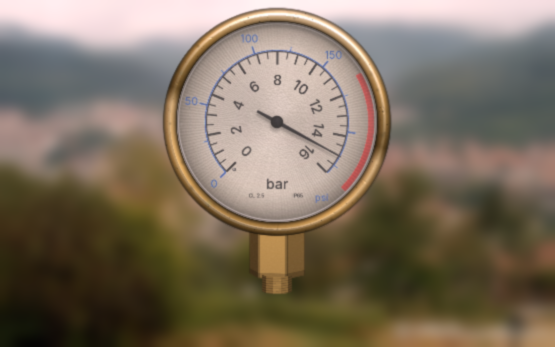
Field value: {"value": 15, "unit": "bar"}
